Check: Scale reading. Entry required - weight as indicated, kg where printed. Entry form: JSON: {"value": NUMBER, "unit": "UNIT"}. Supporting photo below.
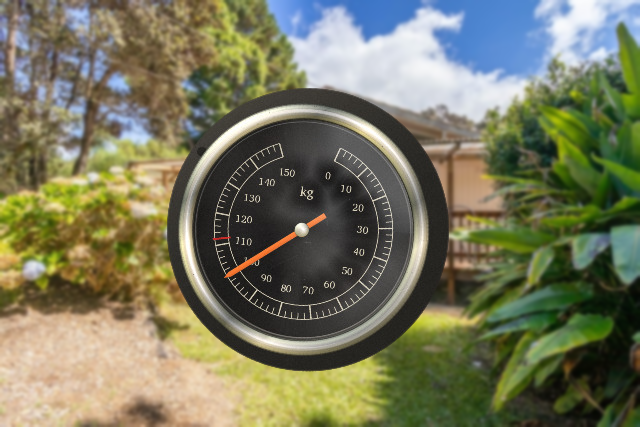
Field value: {"value": 100, "unit": "kg"}
